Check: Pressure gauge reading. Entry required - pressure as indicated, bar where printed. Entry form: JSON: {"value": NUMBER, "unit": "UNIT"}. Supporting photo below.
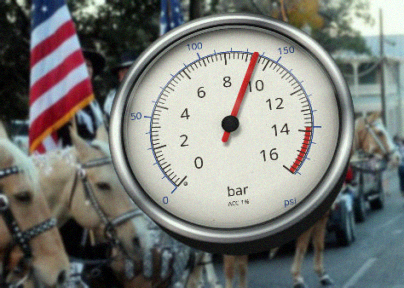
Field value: {"value": 9.4, "unit": "bar"}
